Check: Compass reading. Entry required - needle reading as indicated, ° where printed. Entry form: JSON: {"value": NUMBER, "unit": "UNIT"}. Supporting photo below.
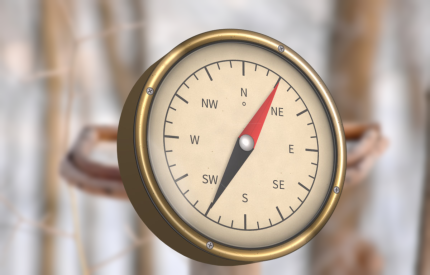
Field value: {"value": 30, "unit": "°"}
